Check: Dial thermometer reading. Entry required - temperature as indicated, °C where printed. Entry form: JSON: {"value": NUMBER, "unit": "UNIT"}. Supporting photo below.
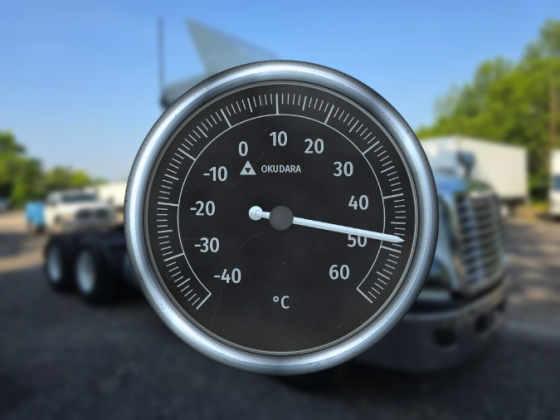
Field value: {"value": 48, "unit": "°C"}
